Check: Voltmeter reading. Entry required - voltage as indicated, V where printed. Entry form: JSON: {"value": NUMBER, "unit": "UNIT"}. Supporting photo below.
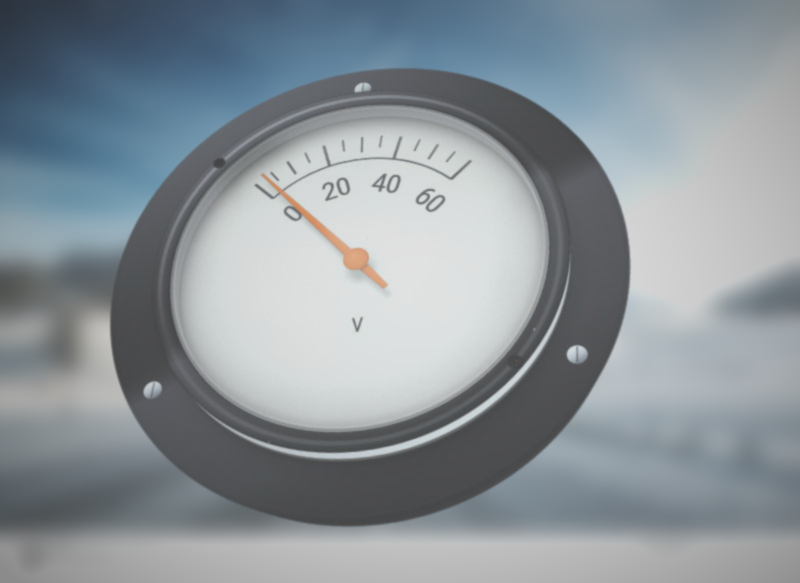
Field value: {"value": 2.5, "unit": "V"}
